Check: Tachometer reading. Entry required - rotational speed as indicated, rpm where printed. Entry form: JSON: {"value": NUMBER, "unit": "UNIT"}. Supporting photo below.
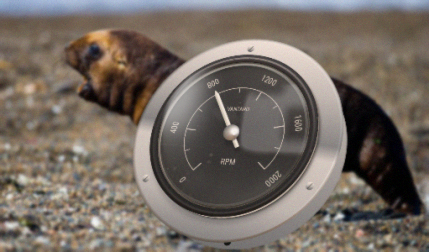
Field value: {"value": 800, "unit": "rpm"}
